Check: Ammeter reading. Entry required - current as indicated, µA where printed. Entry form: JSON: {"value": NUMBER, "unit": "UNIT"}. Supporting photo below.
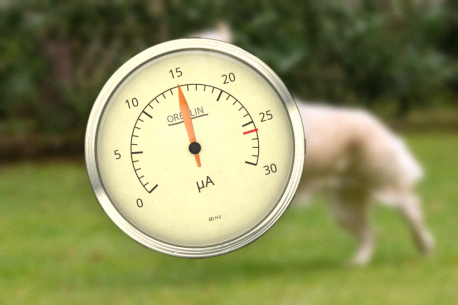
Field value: {"value": 15, "unit": "µA"}
